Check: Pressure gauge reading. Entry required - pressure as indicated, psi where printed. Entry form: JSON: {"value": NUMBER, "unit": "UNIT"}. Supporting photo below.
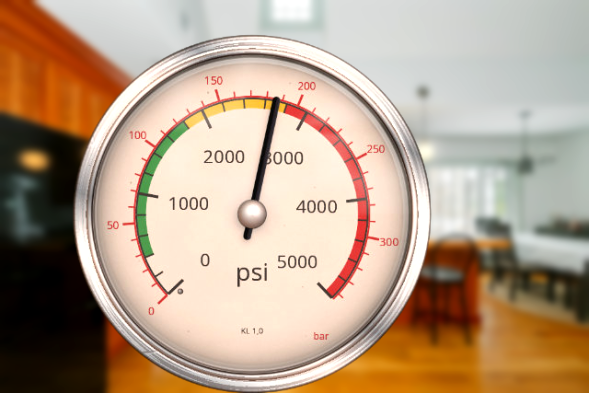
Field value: {"value": 2700, "unit": "psi"}
